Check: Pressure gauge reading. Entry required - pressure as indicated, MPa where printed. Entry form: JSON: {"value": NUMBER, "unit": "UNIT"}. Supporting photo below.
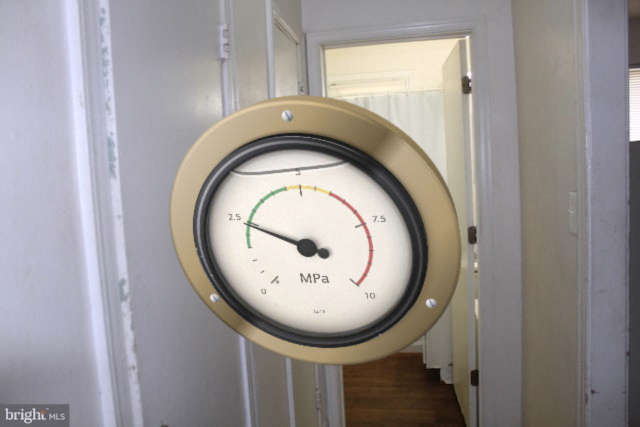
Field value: {"value": 2.5, "unit": "MPa"}
